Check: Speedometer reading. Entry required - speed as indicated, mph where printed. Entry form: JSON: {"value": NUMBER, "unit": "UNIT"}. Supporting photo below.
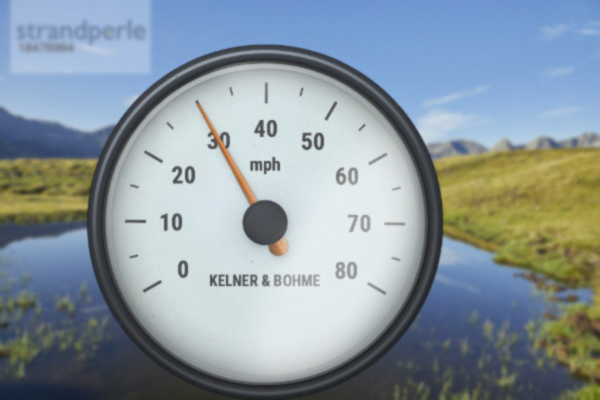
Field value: {"value": 30, "unit": "mph"}
